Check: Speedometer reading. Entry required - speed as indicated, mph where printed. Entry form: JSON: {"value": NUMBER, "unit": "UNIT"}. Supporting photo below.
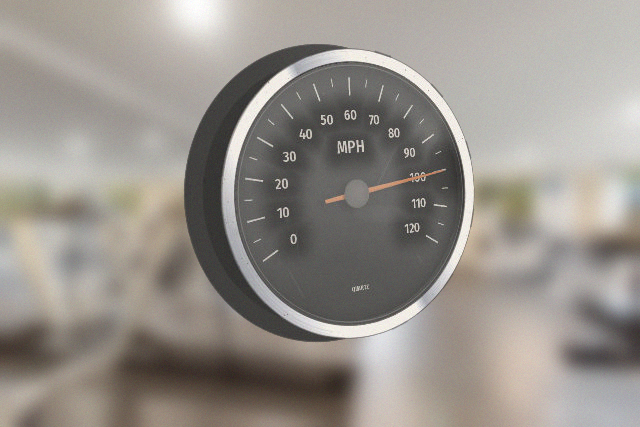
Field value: {"value": 100, "unit": "mph"}
